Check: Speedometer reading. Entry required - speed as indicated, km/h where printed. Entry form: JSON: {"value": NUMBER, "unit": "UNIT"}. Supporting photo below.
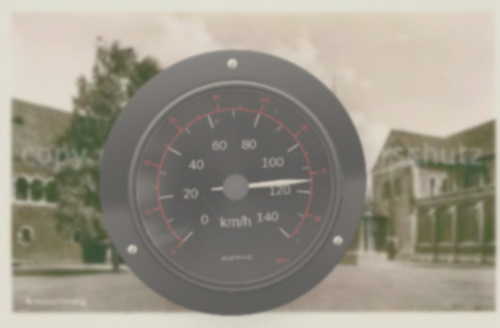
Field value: {"value": 115, "unit": "km/h"}
